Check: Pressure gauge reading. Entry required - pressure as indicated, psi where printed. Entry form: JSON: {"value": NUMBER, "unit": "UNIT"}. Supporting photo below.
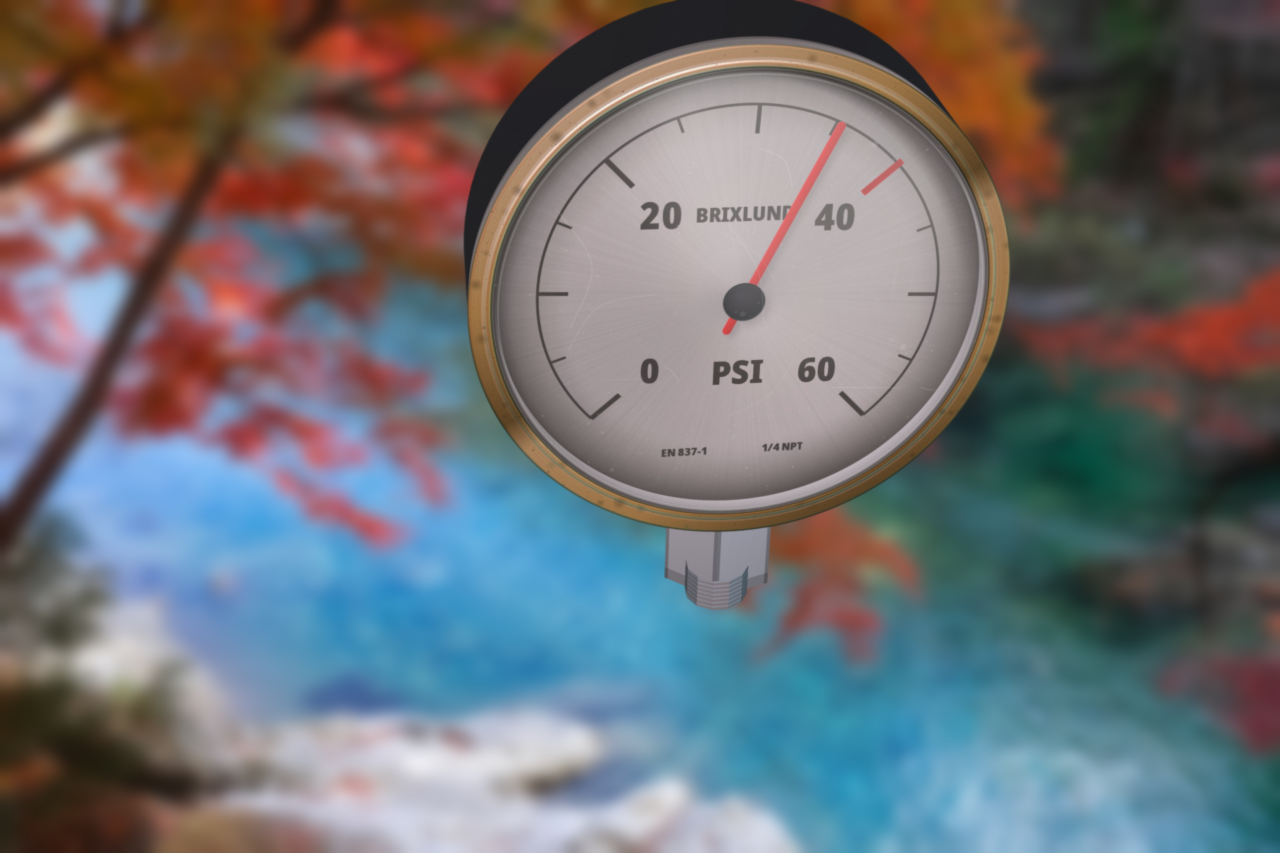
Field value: {"value": 35, "unit": "psi"}
